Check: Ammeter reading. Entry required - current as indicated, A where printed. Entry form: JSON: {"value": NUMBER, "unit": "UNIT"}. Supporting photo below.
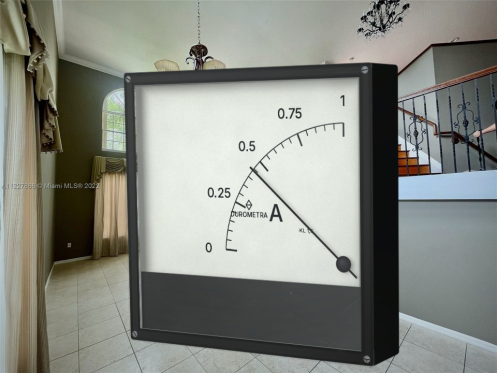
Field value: {"value": 0.45, "unit": "A"}
